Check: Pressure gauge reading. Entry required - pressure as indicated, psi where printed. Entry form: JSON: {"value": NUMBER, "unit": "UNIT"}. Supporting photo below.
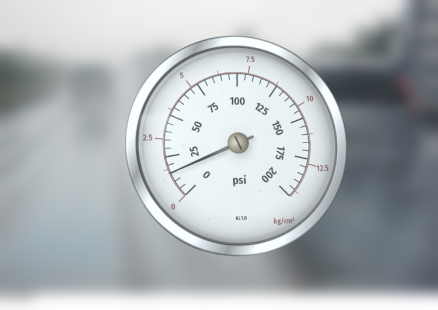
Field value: {"value": 15, "unit": "psi"}
